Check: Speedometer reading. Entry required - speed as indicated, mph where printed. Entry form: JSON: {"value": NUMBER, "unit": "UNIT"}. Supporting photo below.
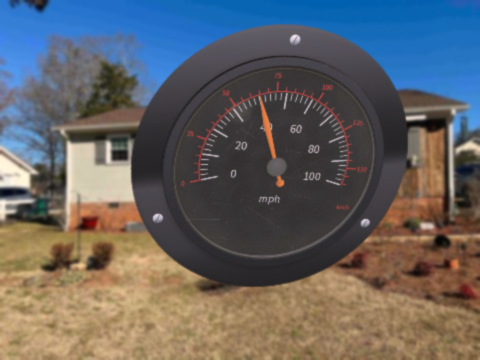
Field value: {"value": 40, "unit": "mph"}
